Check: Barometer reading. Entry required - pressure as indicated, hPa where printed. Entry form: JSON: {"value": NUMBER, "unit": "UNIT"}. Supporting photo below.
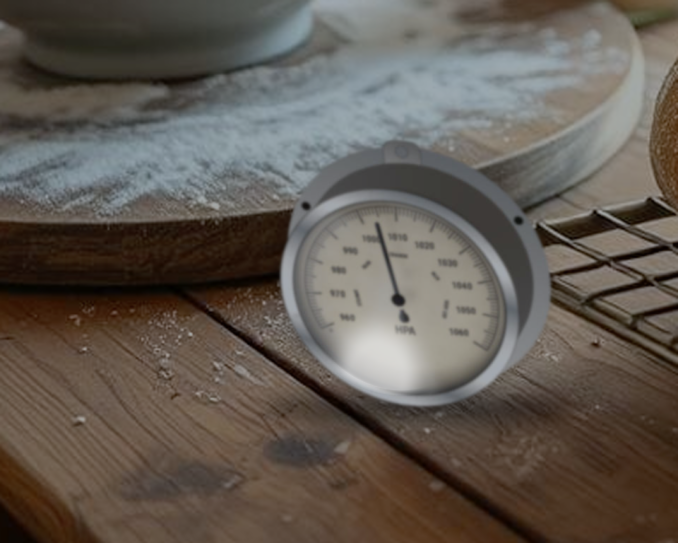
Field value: {"value": 1005, "unit": "hPa"}
